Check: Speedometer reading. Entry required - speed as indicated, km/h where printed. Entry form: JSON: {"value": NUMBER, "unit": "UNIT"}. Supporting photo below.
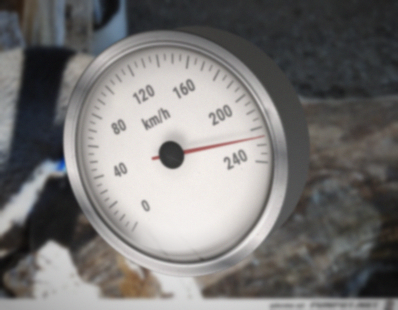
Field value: {"value": 225, "unit": "km/h"}
